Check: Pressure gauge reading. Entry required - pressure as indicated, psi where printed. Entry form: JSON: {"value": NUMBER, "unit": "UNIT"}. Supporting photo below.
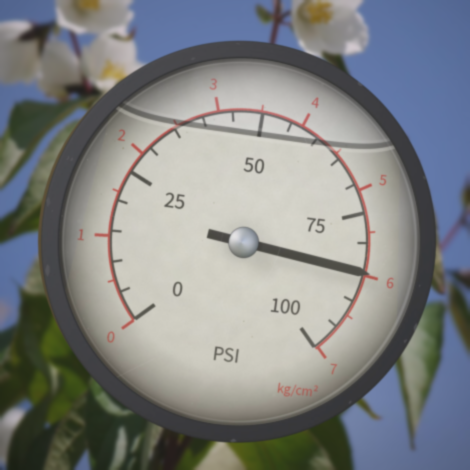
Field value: {"value": 85, "unit": "psi"}
